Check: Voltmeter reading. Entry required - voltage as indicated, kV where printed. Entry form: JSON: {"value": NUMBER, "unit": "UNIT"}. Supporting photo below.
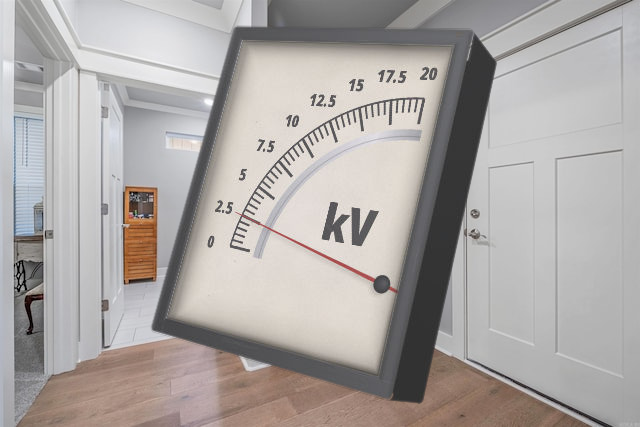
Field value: {"value": 2.5, "unit": "kV"}
